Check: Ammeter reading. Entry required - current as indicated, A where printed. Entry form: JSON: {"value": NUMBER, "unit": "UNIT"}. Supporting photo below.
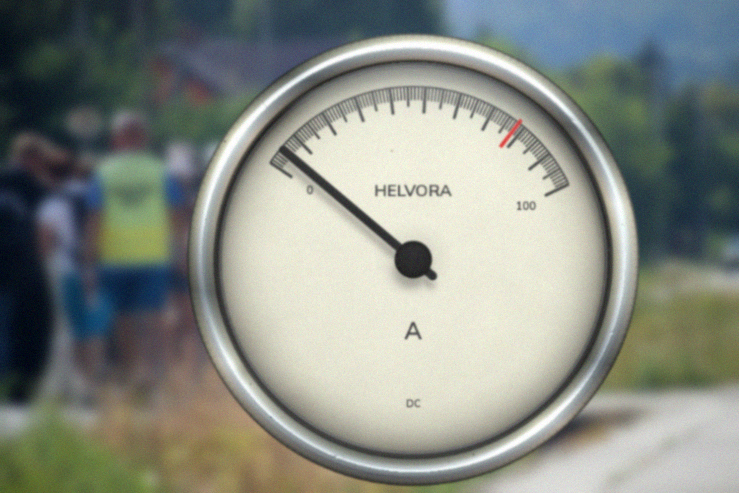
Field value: {"value": 5, "unit": "A"}
